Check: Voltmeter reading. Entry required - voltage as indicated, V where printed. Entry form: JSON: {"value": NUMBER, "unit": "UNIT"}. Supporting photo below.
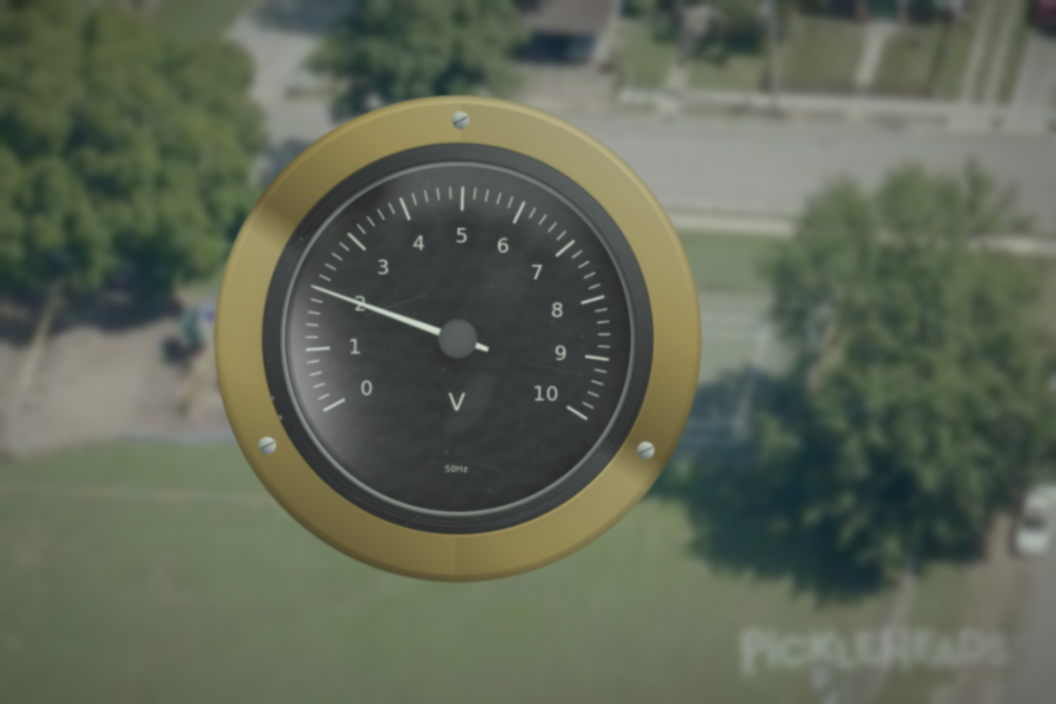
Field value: {"value": 2, "unit": "V"}
